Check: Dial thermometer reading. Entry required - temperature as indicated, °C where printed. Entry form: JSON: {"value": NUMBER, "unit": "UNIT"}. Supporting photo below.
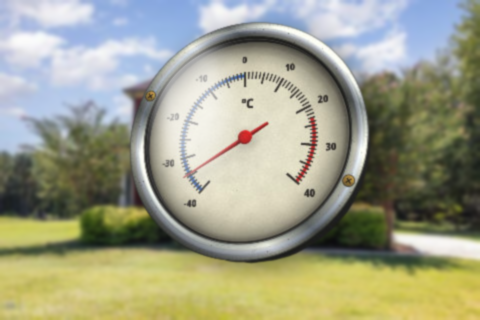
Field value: {"value": -35, "unit": "°C"}
